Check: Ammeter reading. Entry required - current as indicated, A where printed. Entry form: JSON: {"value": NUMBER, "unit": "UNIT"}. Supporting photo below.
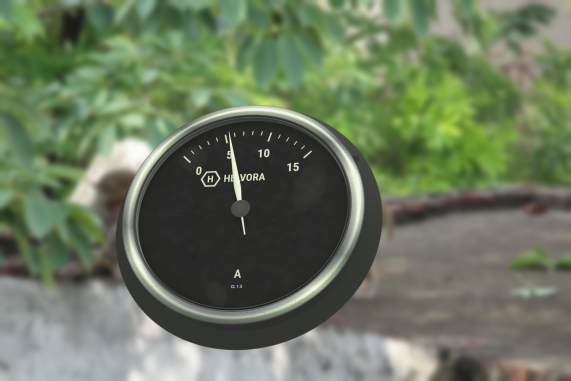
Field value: {"value": 5.5, "unit": "A"}
